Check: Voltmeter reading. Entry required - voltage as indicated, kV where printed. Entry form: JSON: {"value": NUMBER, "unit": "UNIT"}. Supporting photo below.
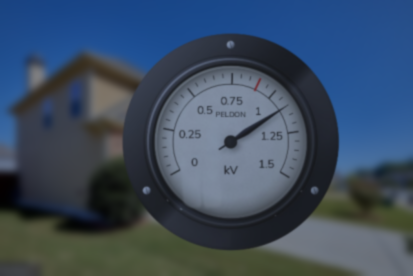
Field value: {"value": 1.1, "unit": "kV"}
